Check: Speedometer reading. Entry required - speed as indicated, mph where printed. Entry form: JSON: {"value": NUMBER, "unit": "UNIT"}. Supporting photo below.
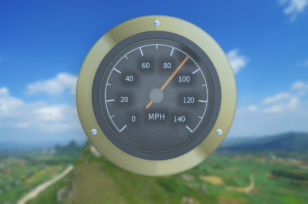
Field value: {"value": 90, "unit": "mph"}
